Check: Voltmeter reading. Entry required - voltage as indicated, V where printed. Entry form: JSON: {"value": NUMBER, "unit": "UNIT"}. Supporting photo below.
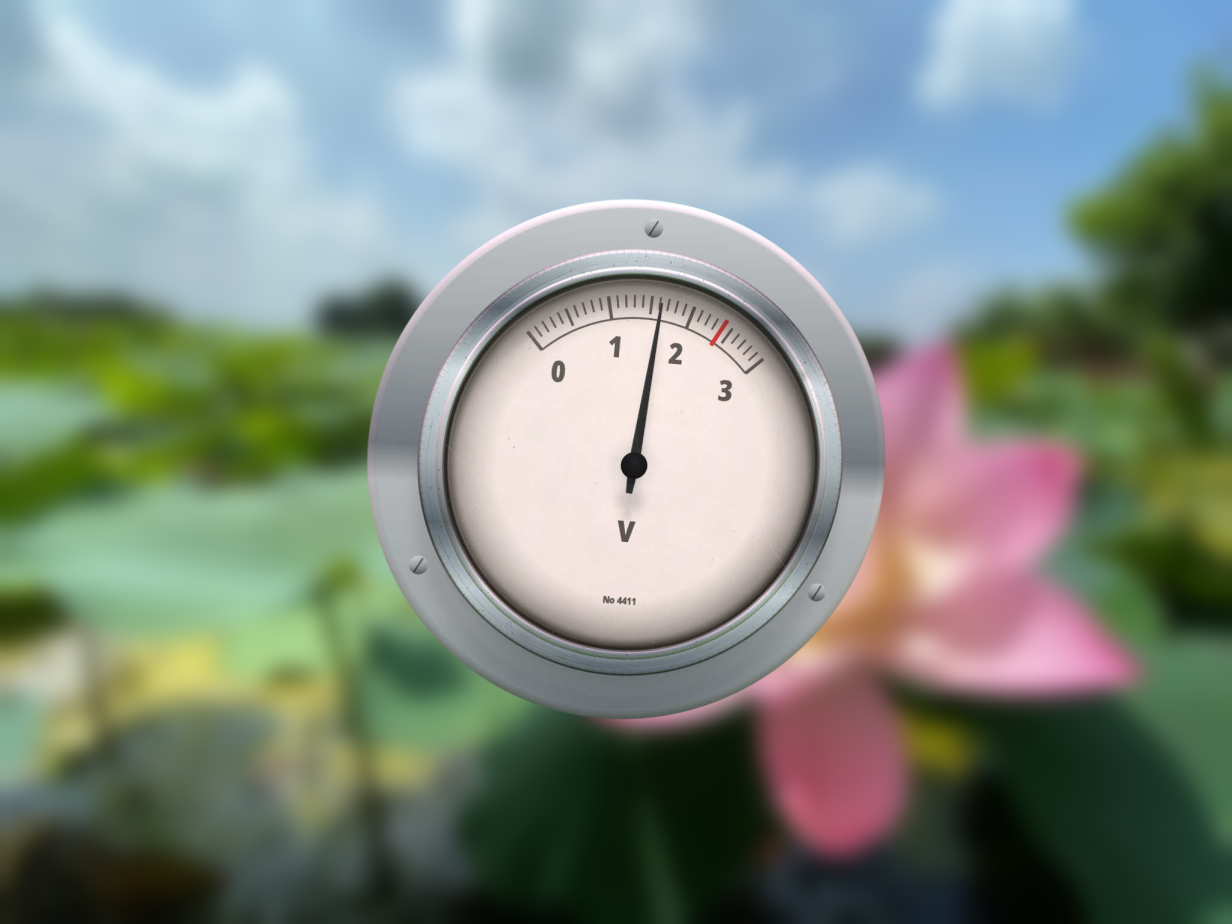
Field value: {"value": 1.6, "unit": "V"}
